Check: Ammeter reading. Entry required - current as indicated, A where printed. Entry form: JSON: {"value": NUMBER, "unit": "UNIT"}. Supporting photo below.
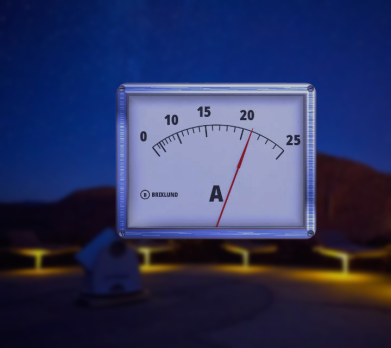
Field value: {"value": 21, "unit": "A"}
